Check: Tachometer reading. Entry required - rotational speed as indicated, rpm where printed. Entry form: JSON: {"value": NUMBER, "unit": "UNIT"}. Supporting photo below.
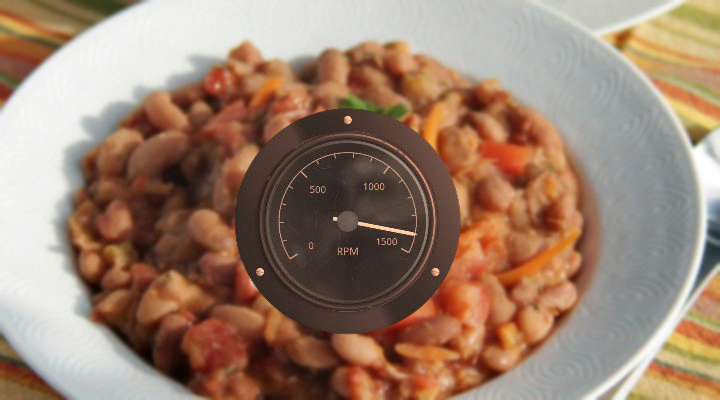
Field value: {"value": 1400, "unit": "rpm"}
